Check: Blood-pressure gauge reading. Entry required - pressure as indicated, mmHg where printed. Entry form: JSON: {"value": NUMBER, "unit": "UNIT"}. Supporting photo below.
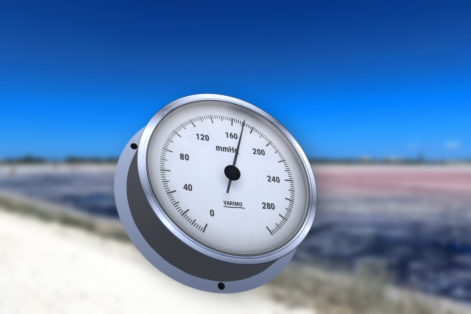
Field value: {"value": 170, "unit": "mmHg"}
